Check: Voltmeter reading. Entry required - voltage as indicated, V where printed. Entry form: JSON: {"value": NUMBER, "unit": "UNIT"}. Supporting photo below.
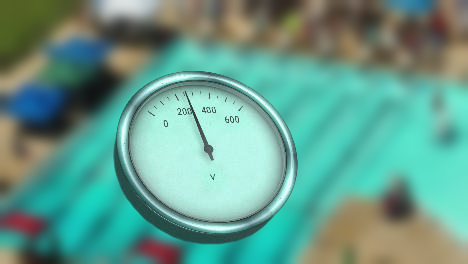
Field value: {"value": 250, "unit": "V"}
